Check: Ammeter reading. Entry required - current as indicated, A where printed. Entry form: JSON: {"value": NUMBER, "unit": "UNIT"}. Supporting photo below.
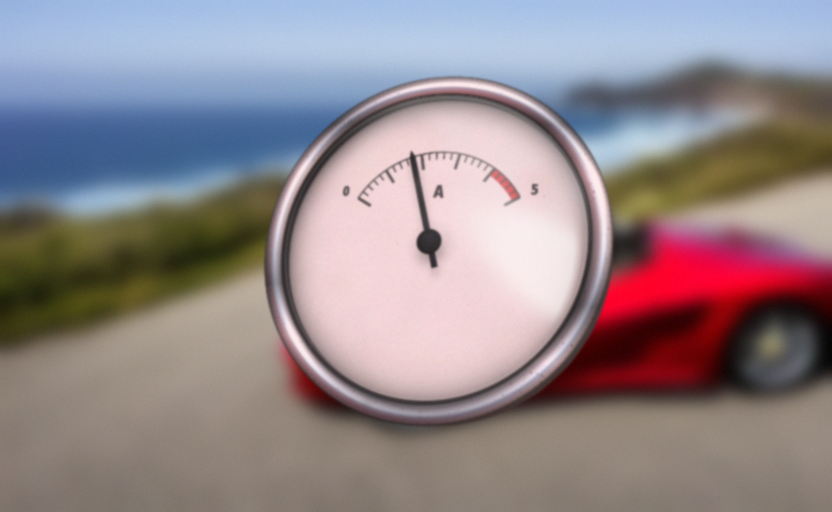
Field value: {"value": 1.8, "unit": "A"}
